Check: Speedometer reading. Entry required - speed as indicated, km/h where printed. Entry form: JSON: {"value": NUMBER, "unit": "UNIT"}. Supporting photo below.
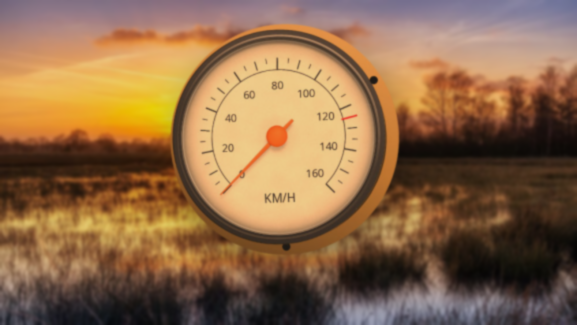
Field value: {"value": 0, "unit": "km/h"}
